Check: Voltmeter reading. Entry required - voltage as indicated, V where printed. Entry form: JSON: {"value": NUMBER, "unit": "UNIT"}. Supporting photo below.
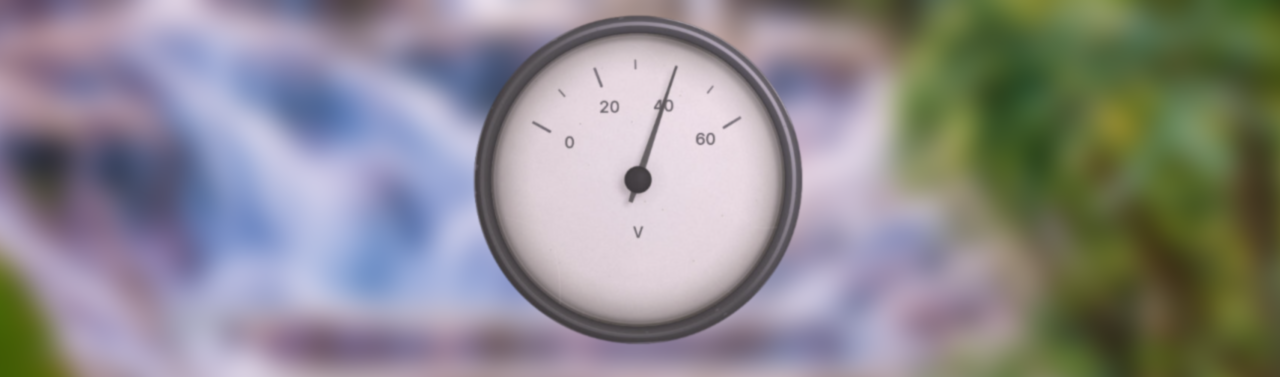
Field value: {"value": 40, "unit": "V"}
